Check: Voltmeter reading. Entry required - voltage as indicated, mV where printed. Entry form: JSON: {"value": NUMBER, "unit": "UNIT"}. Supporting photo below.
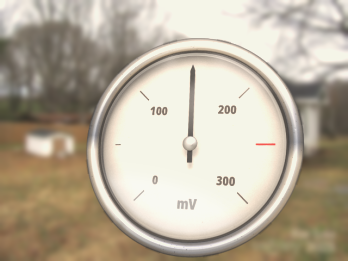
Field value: {"value": 150, "unit": "mV"}
